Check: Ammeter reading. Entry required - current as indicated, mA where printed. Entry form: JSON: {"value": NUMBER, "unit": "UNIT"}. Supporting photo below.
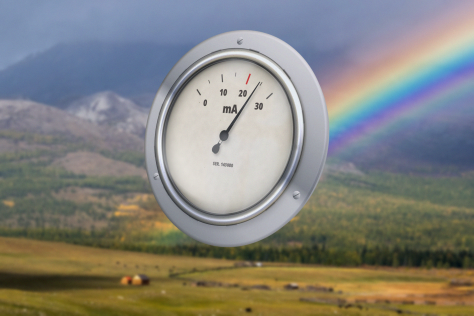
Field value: {"value": 25, "unit": "mA"}
